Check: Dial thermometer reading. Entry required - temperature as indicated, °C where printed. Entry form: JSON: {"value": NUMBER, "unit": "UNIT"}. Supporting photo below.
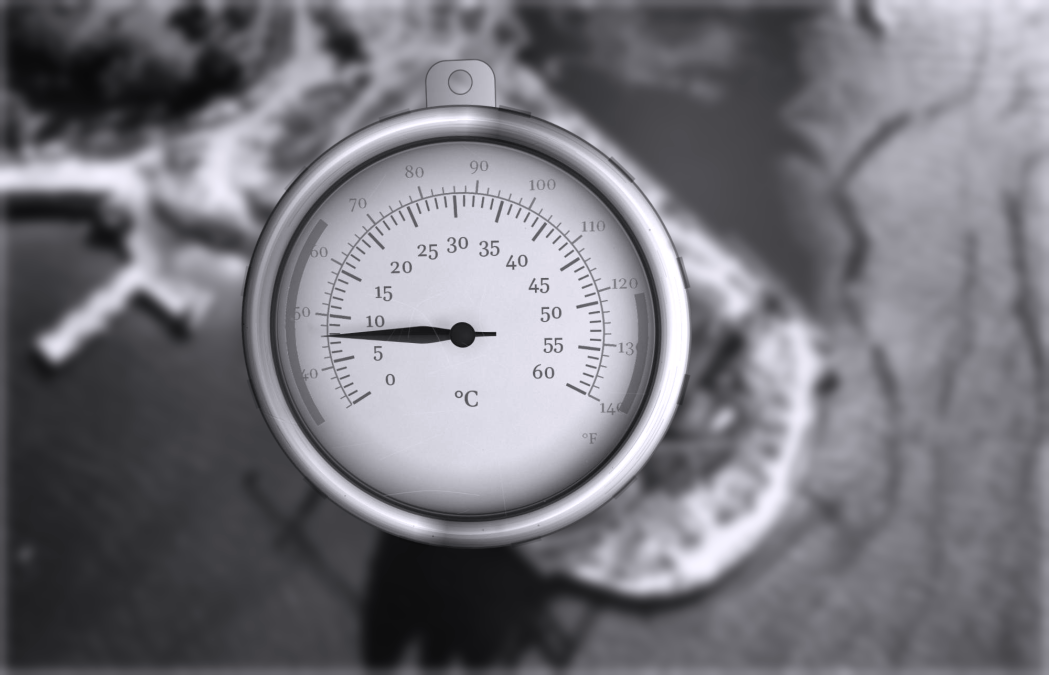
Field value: {"value": 8, "unit": "°C"}
